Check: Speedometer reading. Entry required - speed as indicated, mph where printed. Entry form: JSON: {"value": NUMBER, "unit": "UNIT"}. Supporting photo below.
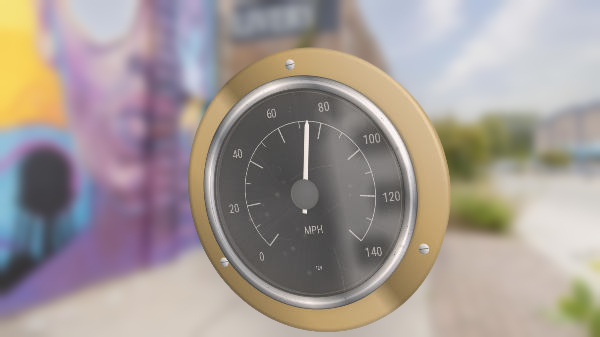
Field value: {"value": 75, "unit": "mph"}
